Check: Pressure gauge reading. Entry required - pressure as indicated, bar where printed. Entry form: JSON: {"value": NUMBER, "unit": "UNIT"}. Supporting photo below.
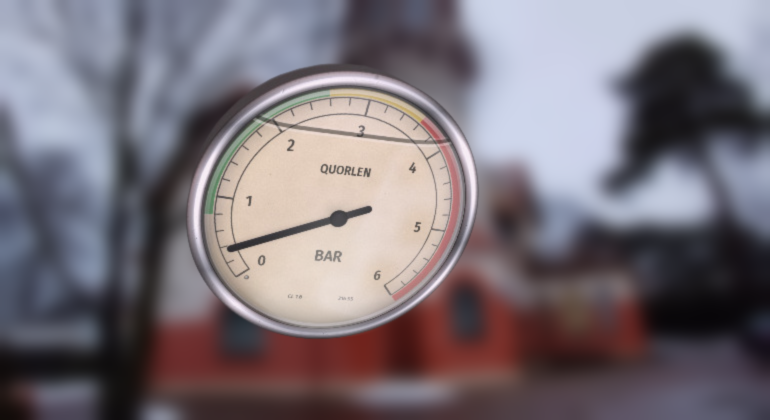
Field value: {"value": 0.4, "unit": "bar"}
